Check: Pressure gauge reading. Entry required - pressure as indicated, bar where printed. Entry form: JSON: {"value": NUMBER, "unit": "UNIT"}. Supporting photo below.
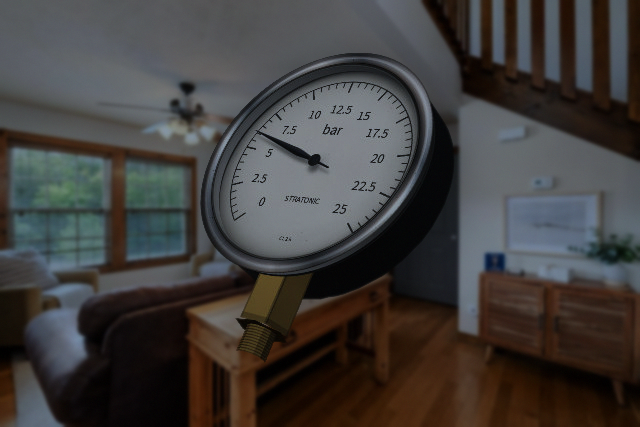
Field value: {"value": 6, "unit": "bar"}
